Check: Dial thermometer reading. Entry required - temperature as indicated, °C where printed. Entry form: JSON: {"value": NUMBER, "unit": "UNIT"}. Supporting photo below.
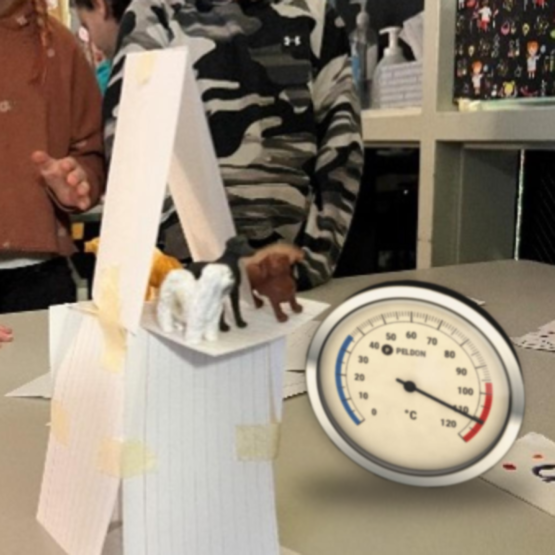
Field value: {"value": 110, "unit": "°C"}
